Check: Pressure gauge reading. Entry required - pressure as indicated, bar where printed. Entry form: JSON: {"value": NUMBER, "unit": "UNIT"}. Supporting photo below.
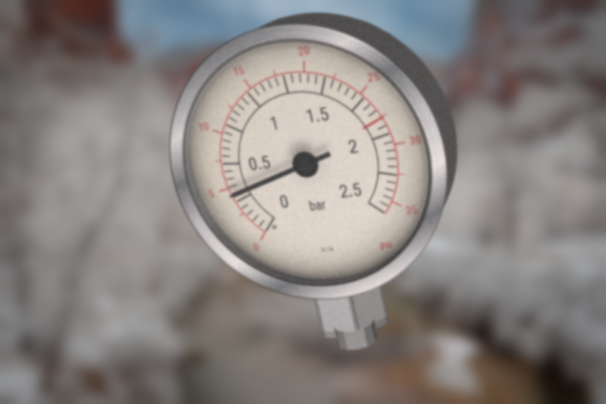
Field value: {"value": 0.3, "unit": "bar"}
